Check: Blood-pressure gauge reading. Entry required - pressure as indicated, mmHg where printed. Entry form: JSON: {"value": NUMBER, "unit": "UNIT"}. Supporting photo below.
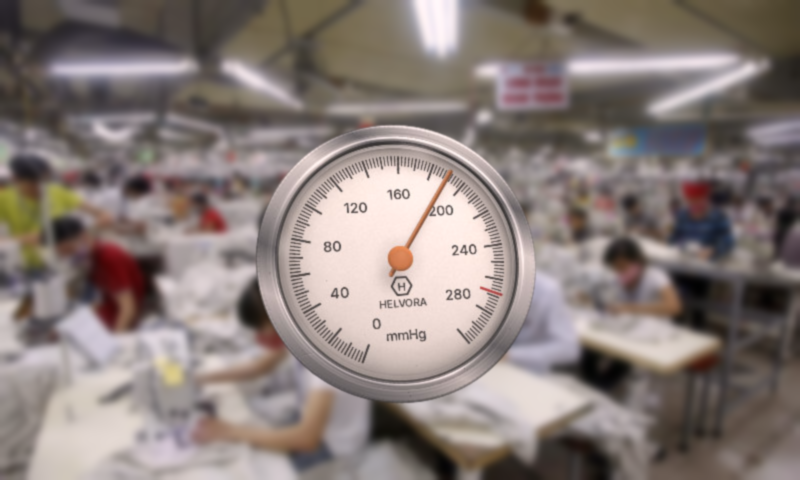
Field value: {"value": 190, "unit": "mmHg"}
